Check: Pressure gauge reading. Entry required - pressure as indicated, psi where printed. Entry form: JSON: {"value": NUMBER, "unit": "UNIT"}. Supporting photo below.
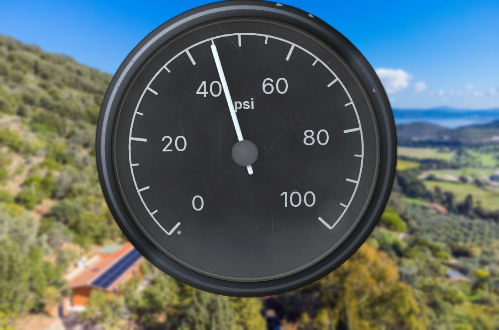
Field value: {"value": 45, "unit": "psi"}
